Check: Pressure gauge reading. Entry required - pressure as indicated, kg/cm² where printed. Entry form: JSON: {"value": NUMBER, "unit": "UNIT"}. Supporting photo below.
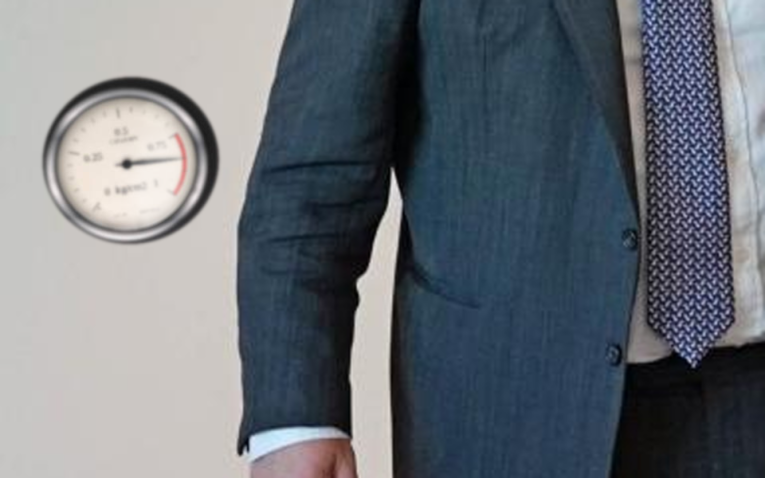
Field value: {"value": 0.85, "unit": "kg/cm²"}
